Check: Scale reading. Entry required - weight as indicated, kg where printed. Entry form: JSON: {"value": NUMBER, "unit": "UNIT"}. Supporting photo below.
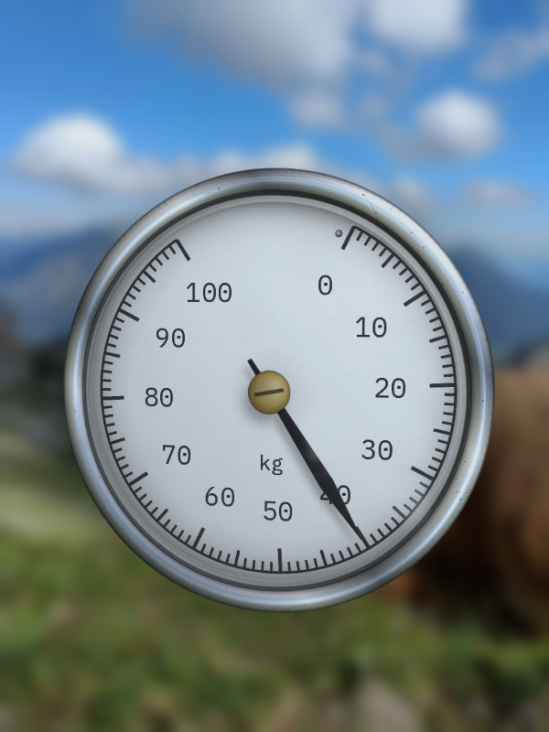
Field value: {"value": 40, "unit": "kg"}
